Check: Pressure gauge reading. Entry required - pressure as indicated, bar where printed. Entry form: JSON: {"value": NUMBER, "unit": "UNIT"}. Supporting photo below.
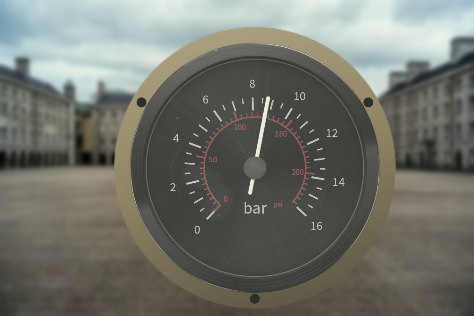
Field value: {"value": 8.75, "unit": "bar"}
